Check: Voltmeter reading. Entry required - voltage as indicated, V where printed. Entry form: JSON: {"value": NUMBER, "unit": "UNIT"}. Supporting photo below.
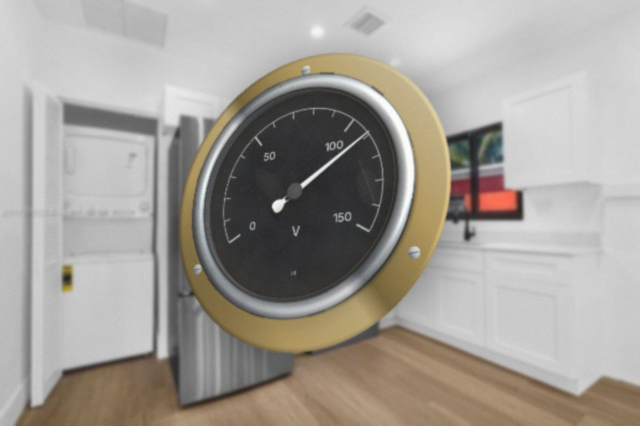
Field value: {"value": 110, "unit": "V"}
